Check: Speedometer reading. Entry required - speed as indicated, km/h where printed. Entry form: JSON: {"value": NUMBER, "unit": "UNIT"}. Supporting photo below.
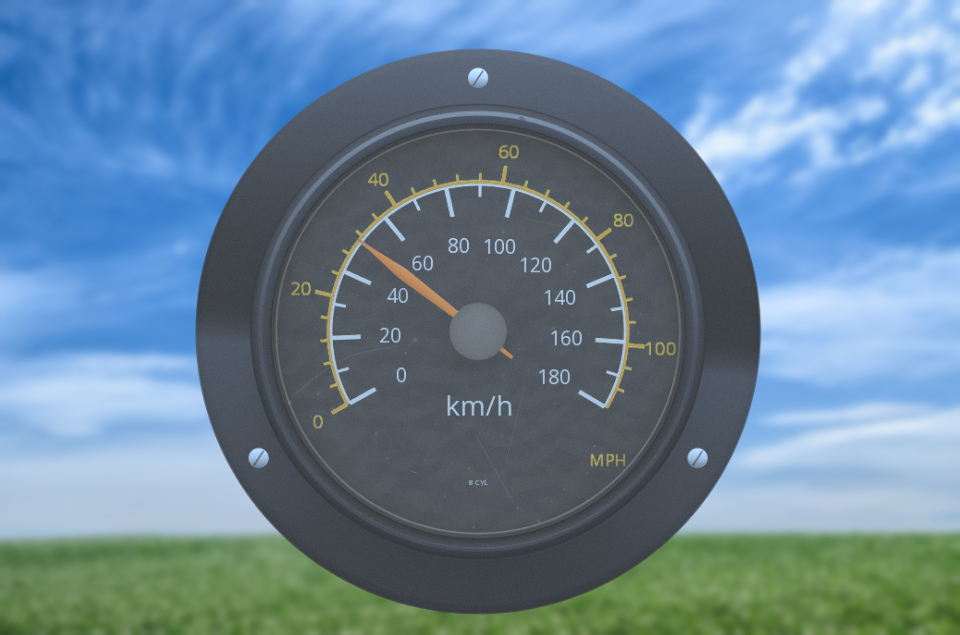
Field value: {"value": 50, "unit": "km/h"}
